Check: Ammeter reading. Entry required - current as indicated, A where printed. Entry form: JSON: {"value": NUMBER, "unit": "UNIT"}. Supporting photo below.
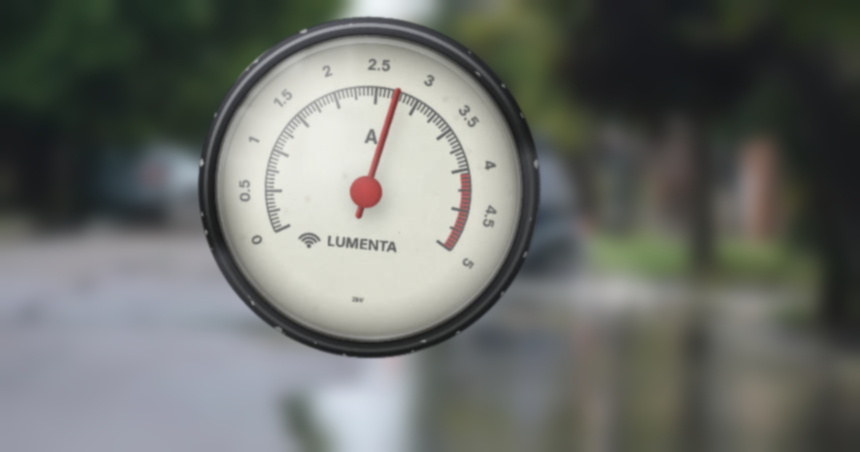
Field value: {"value": 2.75, "unit": "A"}
